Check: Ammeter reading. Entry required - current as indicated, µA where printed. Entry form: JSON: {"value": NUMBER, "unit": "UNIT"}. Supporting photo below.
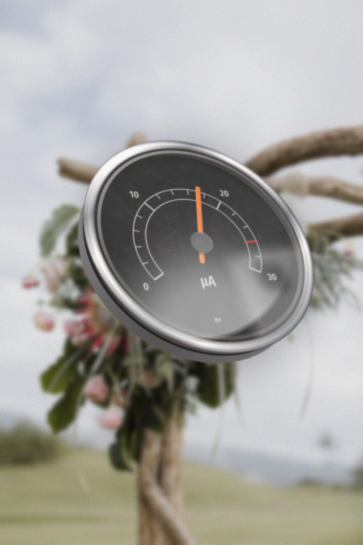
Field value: {"value": 17, "unit": "µA"}
